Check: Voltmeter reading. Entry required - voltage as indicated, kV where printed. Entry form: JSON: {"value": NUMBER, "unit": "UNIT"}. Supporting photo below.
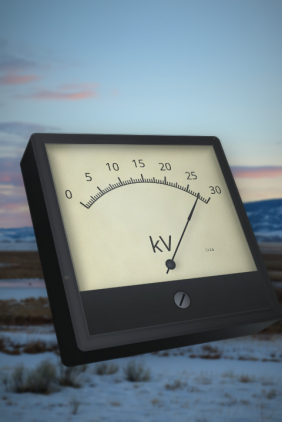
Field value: {"value": 27.5, "unit": "kV"}
